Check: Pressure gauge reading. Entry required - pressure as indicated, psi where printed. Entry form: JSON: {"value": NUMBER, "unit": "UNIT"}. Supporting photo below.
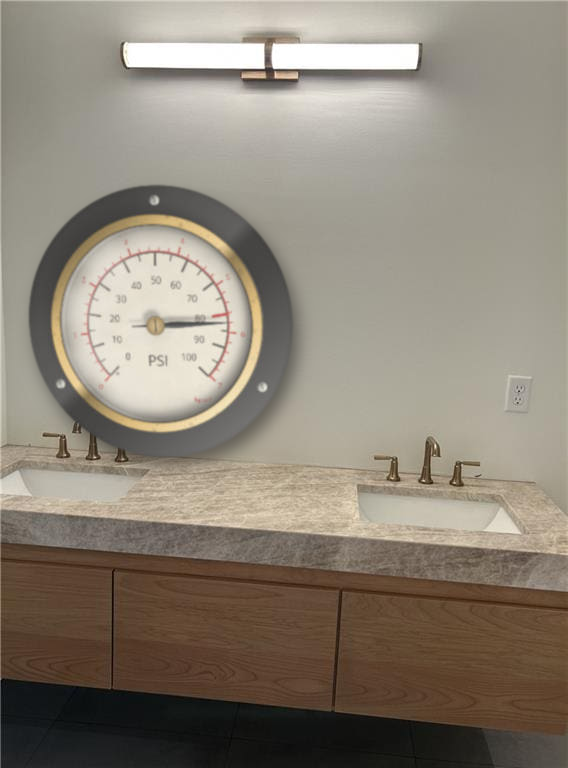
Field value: {"value": 82.5, "unit": "psi"}
